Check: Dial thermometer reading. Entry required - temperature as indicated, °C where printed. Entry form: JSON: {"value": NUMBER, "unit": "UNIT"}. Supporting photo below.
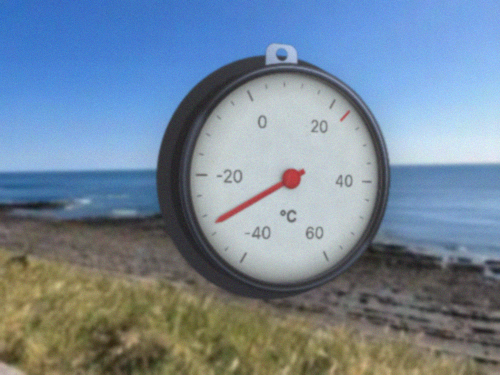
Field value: {"value": -30, "unit": "°C"}
